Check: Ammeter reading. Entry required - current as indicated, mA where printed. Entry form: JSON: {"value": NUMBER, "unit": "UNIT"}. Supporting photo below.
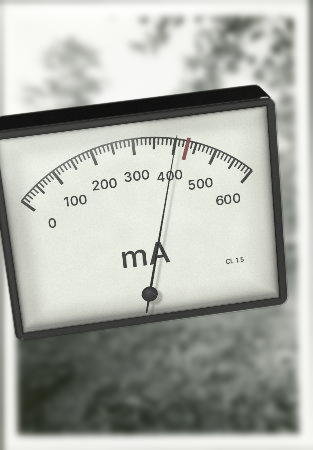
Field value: {"value": 400, "unit": "mA"}
